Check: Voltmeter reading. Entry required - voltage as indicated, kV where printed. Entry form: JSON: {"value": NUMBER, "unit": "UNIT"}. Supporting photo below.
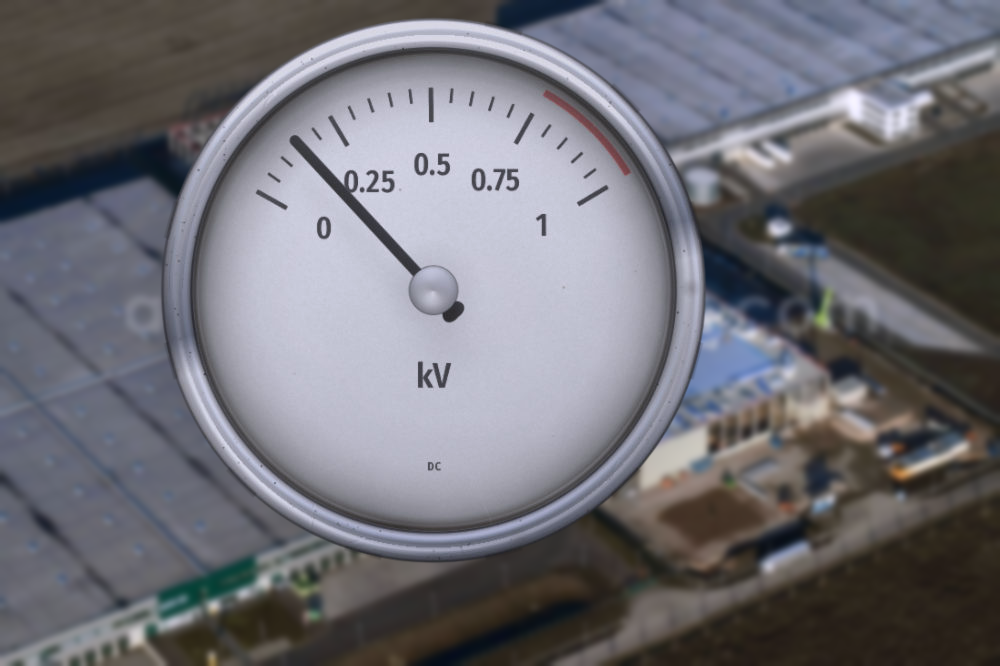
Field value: {"value": 0.15, "unit": "kV"}
